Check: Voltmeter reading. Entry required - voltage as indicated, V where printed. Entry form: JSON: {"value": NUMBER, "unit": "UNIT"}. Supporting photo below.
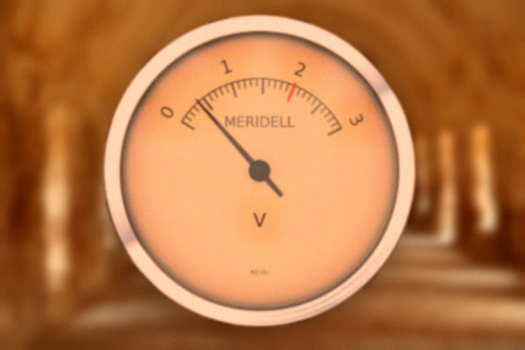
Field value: {"value": 0.4, "unit": "V"}
